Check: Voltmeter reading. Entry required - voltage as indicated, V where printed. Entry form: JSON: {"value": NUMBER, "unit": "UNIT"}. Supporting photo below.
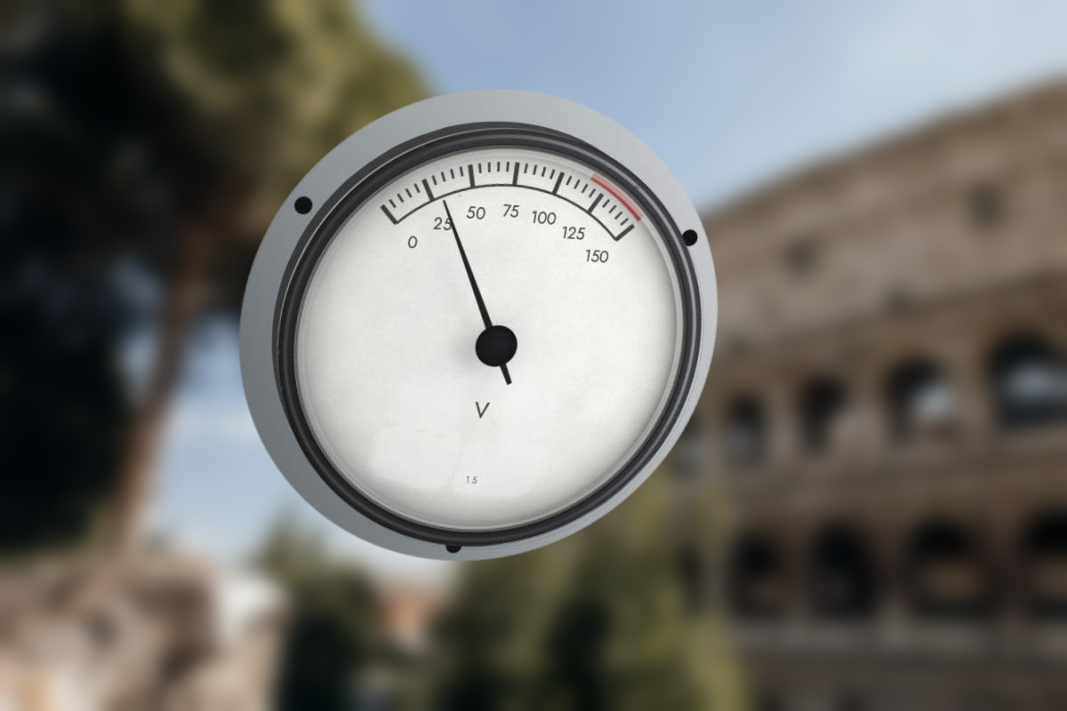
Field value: {"value": 30, "unit": "V"}
